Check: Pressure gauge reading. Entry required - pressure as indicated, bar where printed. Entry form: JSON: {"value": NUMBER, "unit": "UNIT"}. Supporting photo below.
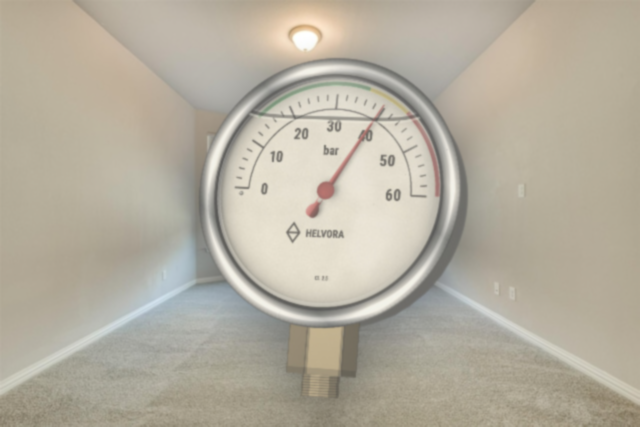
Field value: {"value": 40, "unit": "bar"}
